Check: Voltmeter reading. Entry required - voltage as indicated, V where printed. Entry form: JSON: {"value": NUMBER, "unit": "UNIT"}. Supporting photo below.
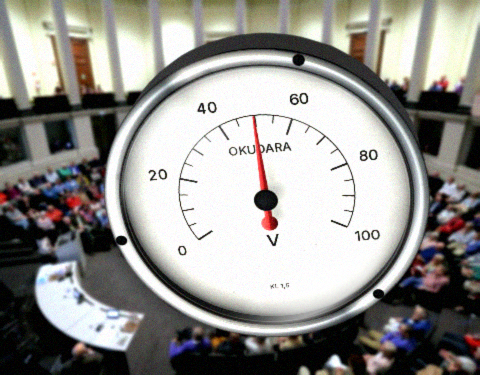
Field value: {"value": 50, "unit": "V"}
